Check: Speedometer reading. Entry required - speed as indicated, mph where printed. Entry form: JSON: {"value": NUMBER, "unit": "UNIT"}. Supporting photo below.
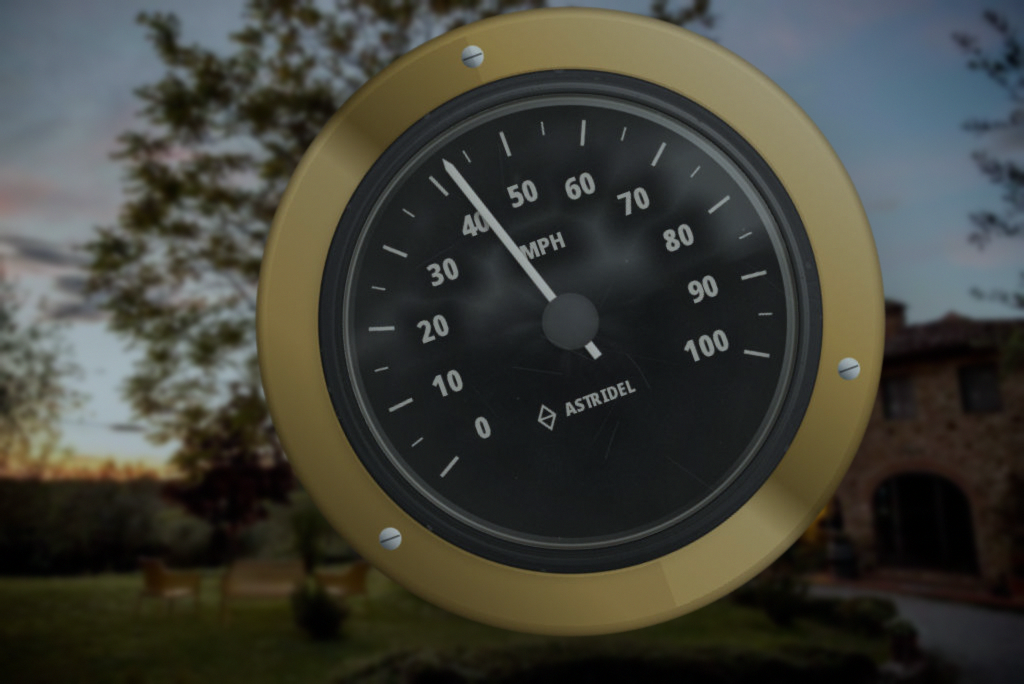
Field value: {"value": 42.5, "unit": "mph"}
